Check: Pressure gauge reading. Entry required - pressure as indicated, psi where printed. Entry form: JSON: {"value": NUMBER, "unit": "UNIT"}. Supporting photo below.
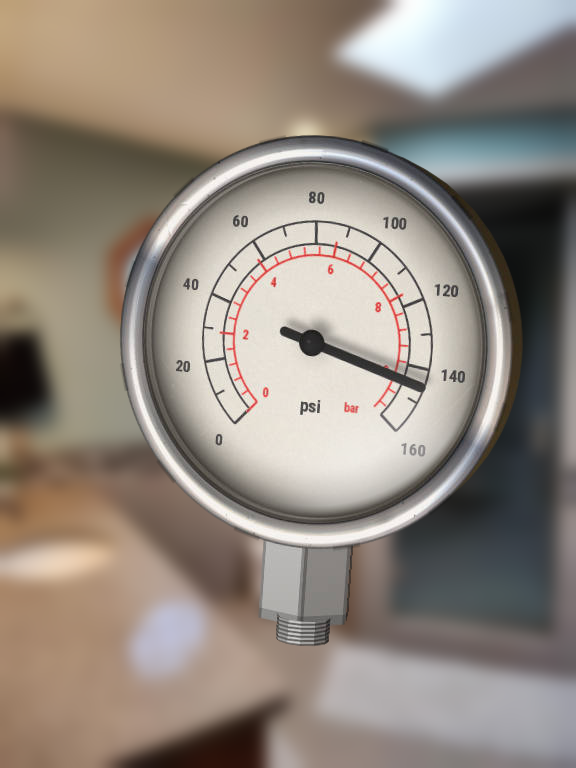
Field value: {"value": 145, "unit": "psi"}
